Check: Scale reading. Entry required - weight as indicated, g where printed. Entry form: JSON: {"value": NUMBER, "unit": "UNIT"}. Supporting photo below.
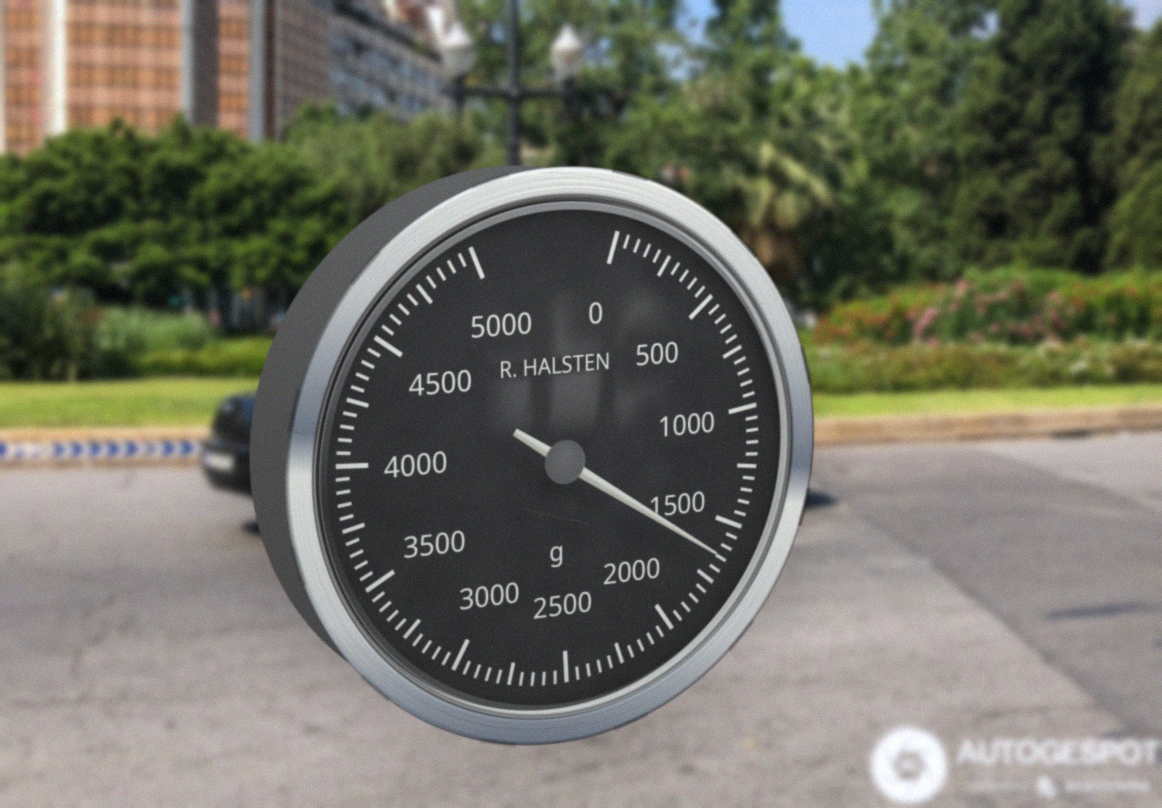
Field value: {"value": 1650, "unit": "g"}
